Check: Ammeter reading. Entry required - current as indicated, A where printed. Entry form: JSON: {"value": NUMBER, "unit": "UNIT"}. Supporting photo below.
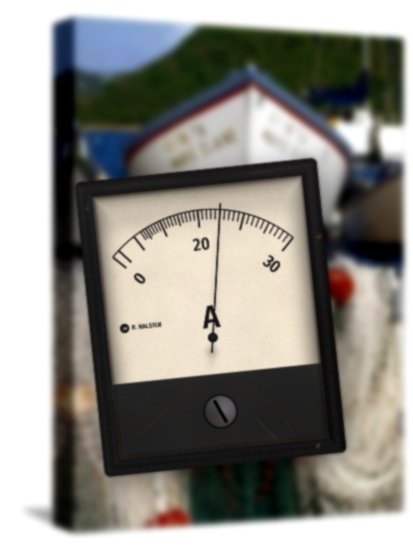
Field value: {"value": 22.5, "unit": "A"}
